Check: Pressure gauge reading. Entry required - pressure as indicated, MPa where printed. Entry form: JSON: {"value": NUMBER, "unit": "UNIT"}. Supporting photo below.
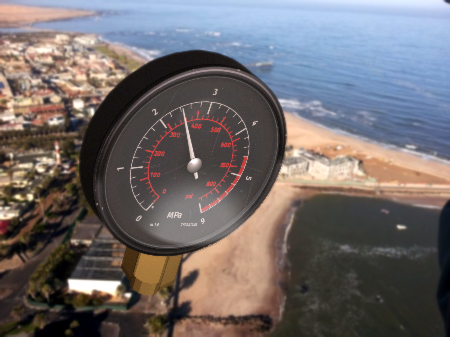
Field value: {"value": 2.4, "unit": "MPa"}
